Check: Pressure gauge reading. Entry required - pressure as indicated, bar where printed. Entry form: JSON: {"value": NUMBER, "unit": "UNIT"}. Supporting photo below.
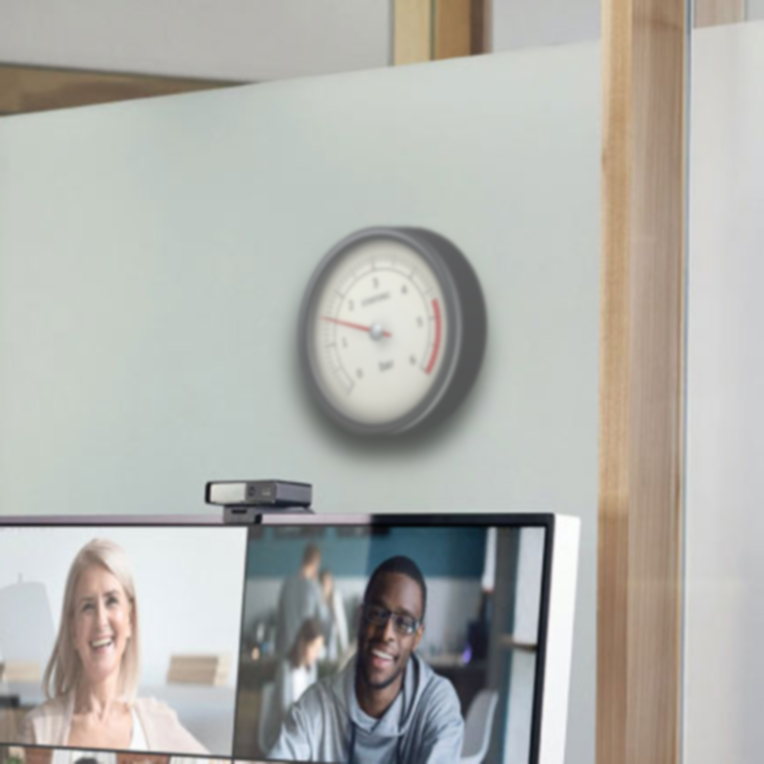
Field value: {"value": 1.5, "unit": "bar"}
